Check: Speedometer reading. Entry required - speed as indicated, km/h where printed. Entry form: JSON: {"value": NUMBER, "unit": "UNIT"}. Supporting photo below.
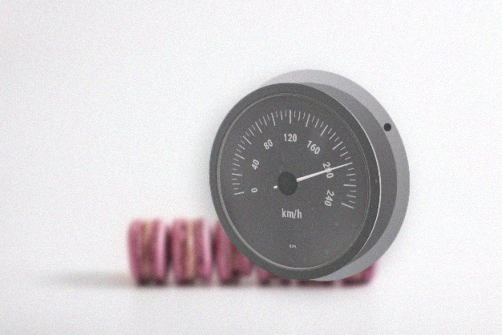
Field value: {"value": 200, "unit": "km/h"}
